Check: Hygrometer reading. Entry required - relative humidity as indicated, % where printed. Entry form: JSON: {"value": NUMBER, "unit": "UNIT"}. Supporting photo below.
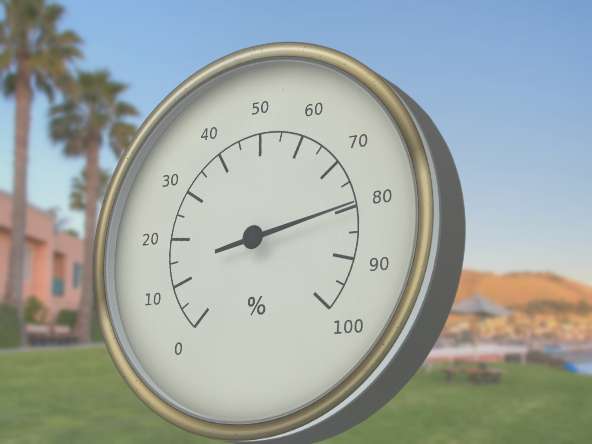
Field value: {"value": 80, "unit": "%"}
